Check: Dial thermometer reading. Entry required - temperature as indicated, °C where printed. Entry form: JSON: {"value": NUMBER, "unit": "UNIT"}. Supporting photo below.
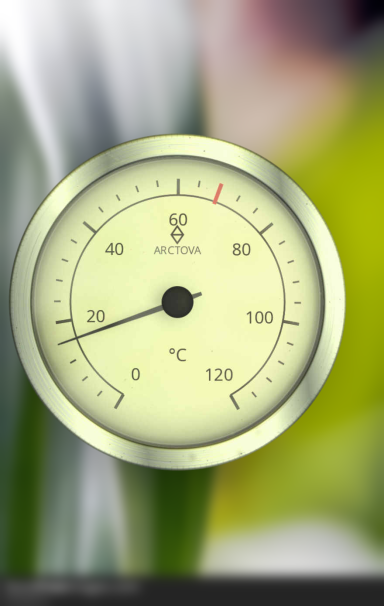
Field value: {"value": 16, "unit": "°C"}
